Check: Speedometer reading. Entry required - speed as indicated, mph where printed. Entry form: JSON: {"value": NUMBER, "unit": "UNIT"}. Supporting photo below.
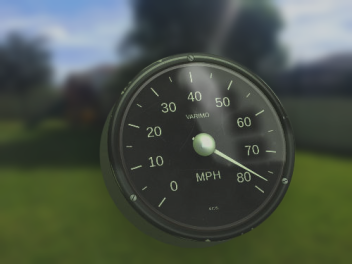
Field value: {"value": 77.5, "unit": "mph"}
